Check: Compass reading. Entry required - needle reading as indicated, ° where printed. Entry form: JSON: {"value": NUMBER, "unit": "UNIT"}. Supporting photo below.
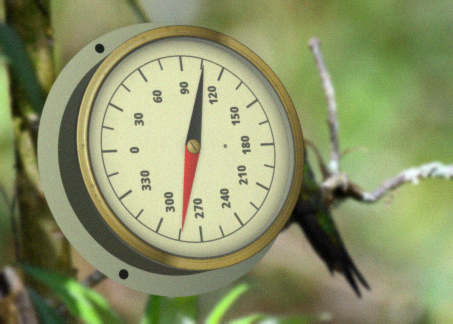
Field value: {"value": 285, "unit": "°"}
